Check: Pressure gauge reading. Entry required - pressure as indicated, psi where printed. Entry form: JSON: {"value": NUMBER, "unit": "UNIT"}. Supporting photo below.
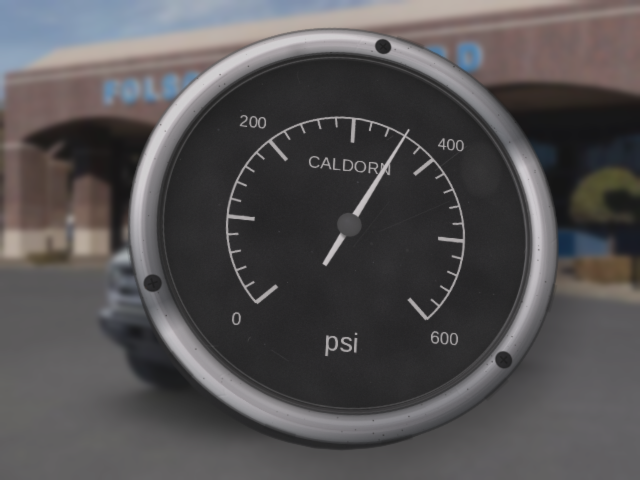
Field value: {"value": 360, "unit": "psi"}
